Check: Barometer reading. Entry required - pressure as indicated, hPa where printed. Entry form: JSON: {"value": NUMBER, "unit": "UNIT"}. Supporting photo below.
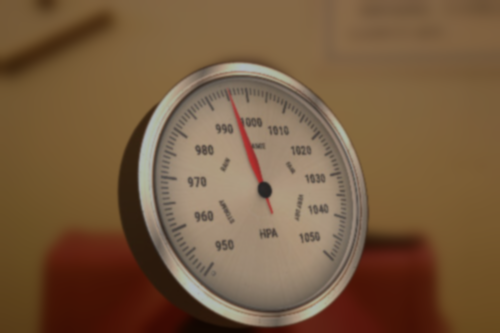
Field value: {"value": 995, "unit": "hPa"}
